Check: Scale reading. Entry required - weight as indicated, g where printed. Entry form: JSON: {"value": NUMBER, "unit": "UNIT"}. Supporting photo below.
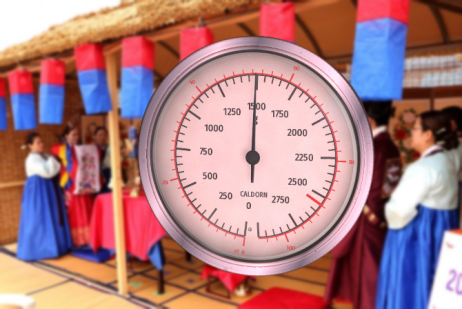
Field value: {"value": 1500, "unit": "g"}
